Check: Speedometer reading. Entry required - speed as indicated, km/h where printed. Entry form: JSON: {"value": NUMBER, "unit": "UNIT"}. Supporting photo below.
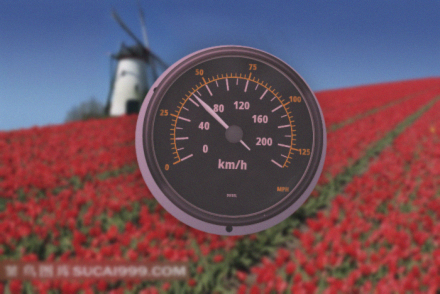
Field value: {"value": 65, "unit": "km/h"}
